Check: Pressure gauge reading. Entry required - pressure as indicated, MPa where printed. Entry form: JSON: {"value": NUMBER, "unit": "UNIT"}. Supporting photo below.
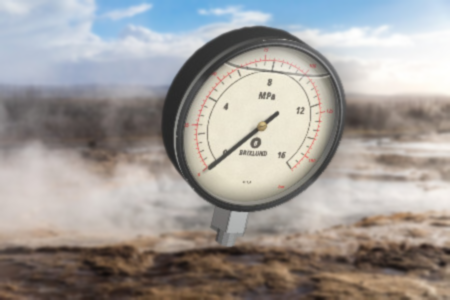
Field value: {"value": 0, "unit": "MPa"}
